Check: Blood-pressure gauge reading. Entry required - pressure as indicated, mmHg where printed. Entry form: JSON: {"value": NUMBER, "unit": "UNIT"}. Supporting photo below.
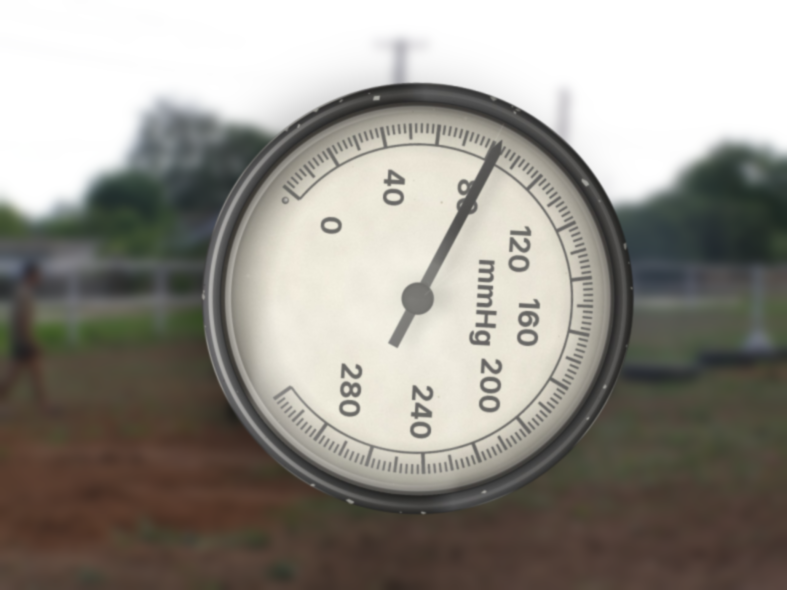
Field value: {"value": 82, "unit": "mmHg"}
